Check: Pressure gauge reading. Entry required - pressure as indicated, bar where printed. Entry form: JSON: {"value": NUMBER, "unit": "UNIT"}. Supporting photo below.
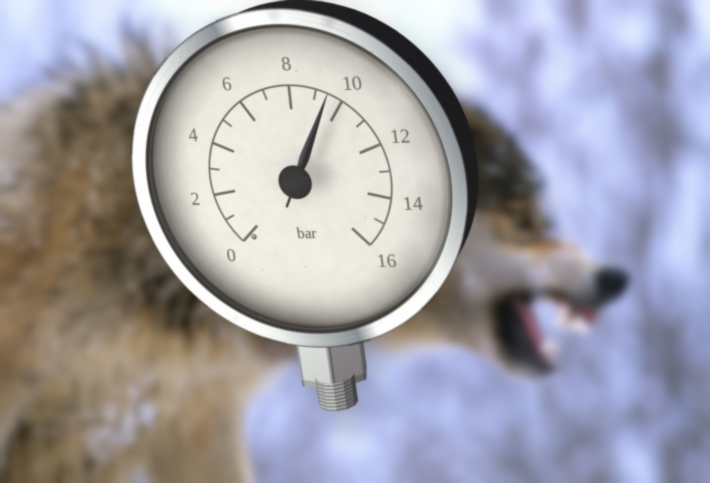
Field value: {"value": 9.5, "unit": "bar"}
